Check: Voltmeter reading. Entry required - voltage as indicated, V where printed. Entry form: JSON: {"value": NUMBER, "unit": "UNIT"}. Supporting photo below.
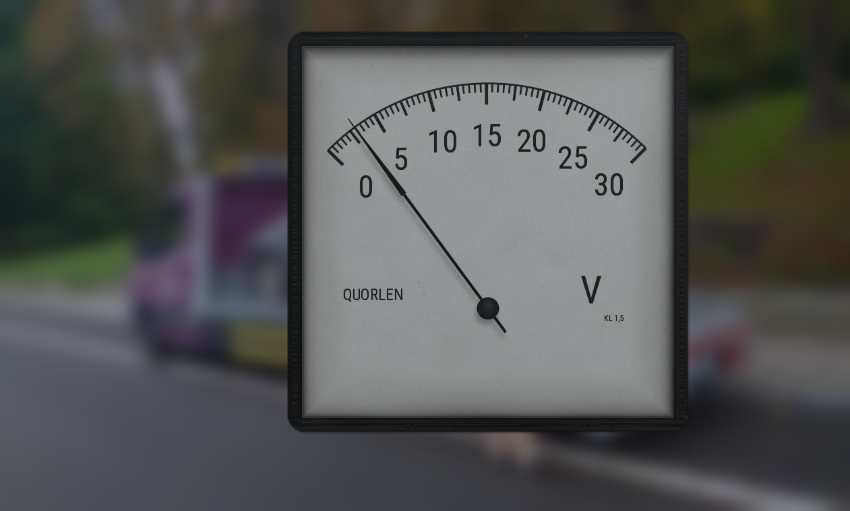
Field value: {"value": 3, "unit": "V"}
